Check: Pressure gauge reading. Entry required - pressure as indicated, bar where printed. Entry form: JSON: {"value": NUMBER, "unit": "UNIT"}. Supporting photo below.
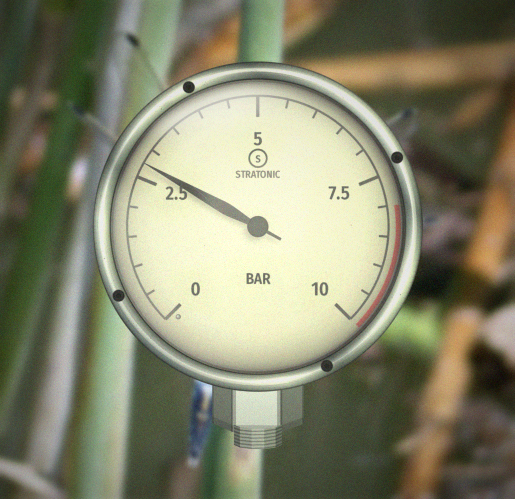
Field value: {"value": 2.75, "unit": "bar"}
